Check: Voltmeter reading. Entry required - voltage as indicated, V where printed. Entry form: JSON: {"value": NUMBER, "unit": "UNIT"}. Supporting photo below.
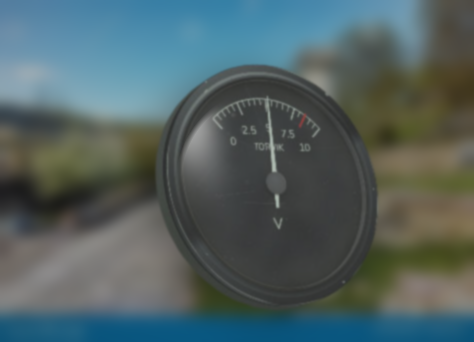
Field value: {"value": 5, "unit": "V"}
